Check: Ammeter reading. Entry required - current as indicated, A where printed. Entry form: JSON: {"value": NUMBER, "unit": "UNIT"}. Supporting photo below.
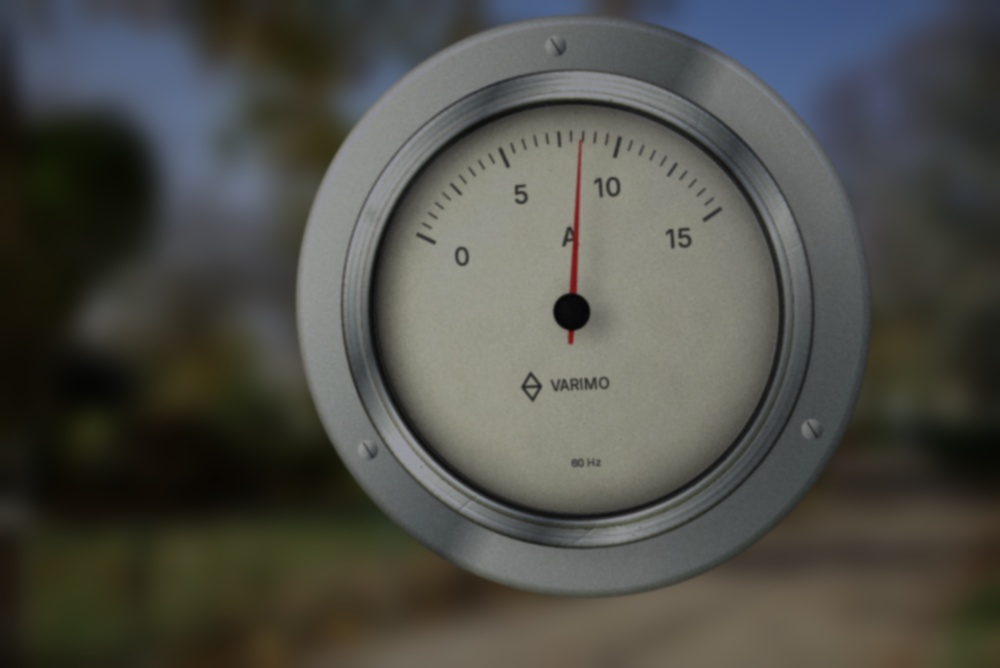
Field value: {"value": 8.5, "unit": "A"}
